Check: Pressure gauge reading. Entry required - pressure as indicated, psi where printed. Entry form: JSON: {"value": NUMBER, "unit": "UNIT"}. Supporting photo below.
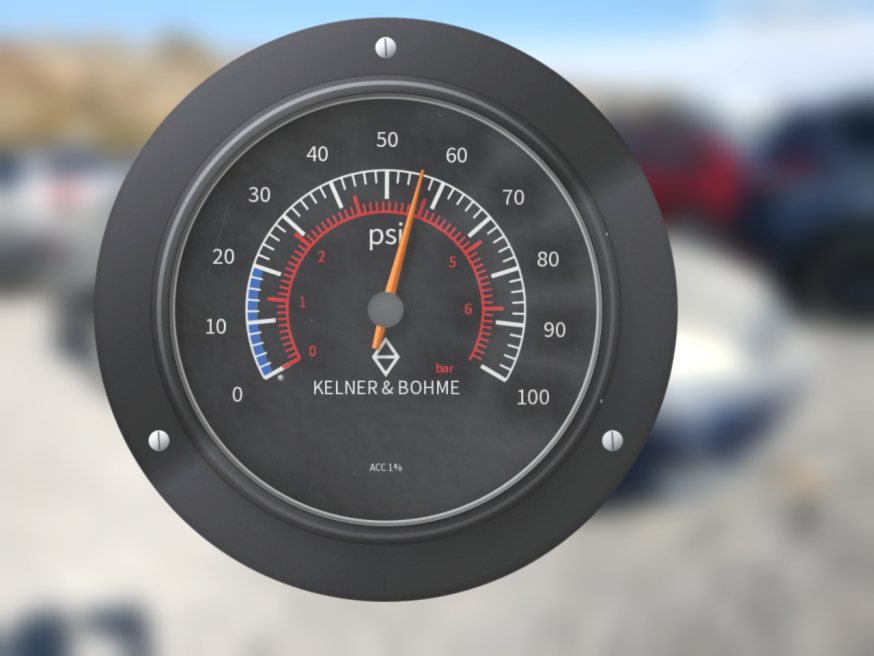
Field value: {"value": 56, "unit": "psi"}
